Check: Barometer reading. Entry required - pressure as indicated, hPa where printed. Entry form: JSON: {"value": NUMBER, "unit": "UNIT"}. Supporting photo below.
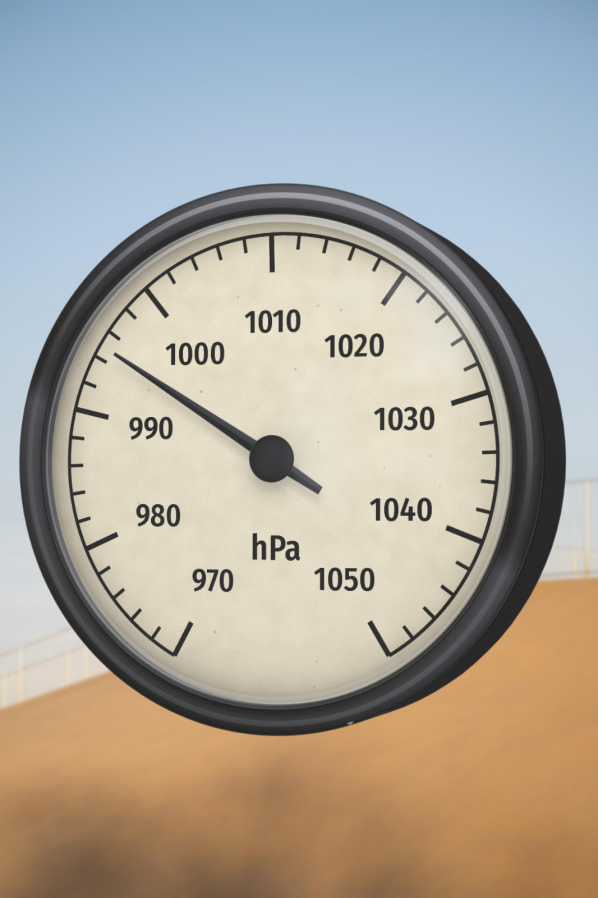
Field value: {"value": 995, "unit": "hPa"}
